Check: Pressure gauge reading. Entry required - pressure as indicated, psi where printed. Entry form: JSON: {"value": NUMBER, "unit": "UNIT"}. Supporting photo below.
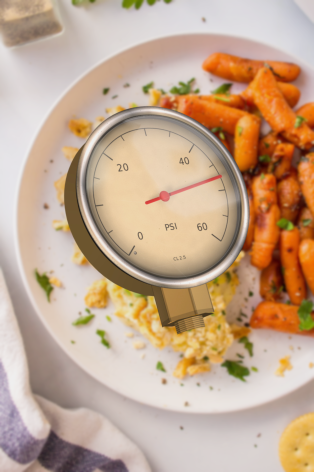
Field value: {"value": 47.5, "unit": "psi"}
